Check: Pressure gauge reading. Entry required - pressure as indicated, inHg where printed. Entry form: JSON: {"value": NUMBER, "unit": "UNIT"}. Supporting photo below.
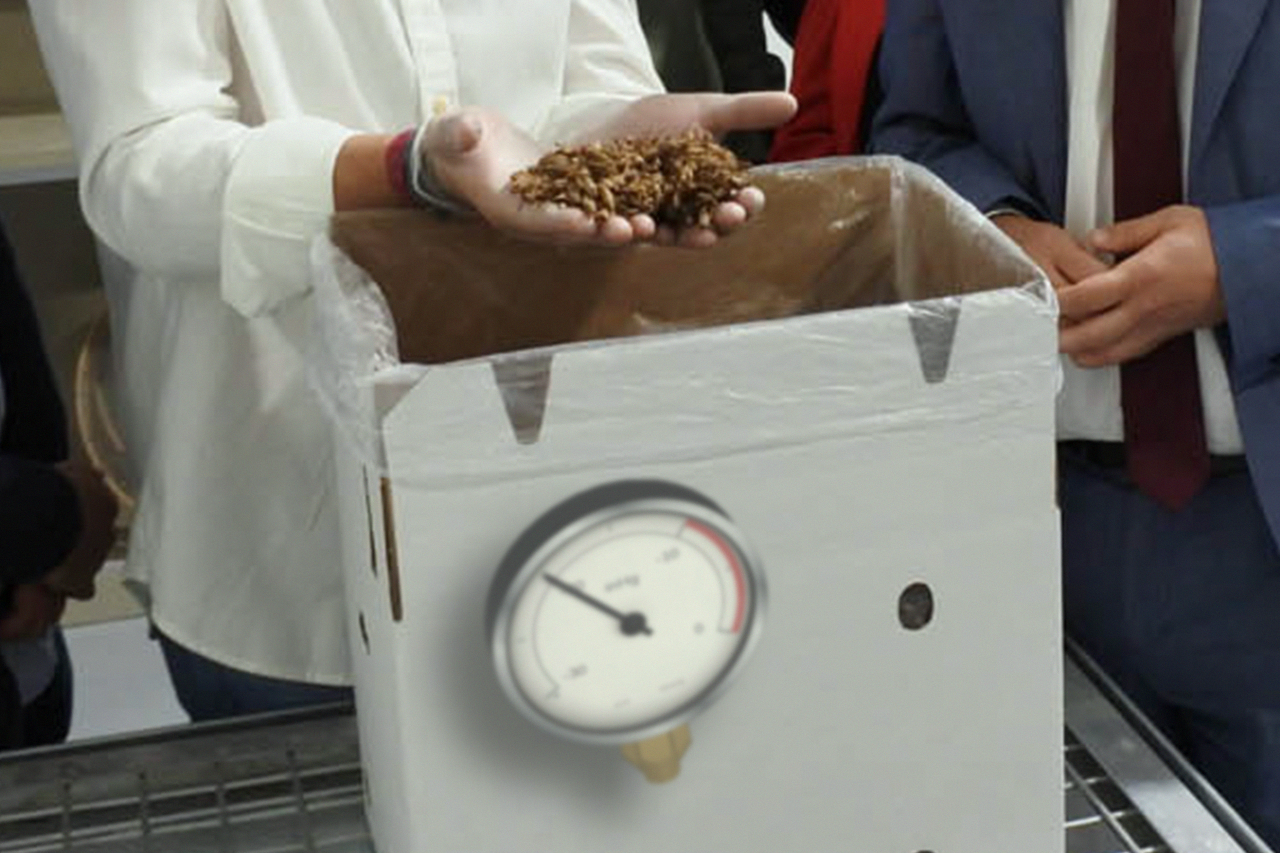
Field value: {"value": -20, "unit": "inHg"}
